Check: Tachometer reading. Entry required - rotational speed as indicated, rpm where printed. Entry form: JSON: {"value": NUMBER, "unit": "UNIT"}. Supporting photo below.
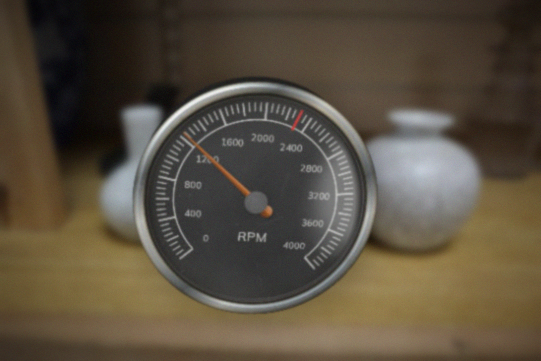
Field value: {"value": 1250, "unit": "rpm"}
